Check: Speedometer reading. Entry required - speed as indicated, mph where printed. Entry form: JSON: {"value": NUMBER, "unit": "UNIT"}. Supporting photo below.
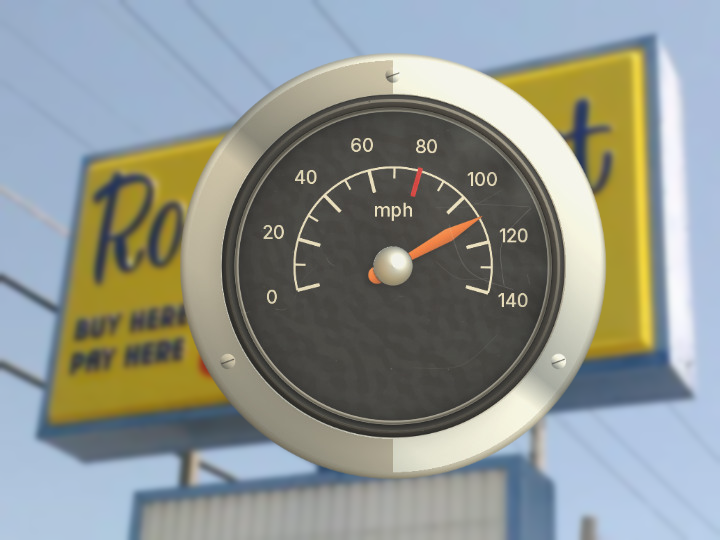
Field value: {"value": 110, "unit": "mph"}
